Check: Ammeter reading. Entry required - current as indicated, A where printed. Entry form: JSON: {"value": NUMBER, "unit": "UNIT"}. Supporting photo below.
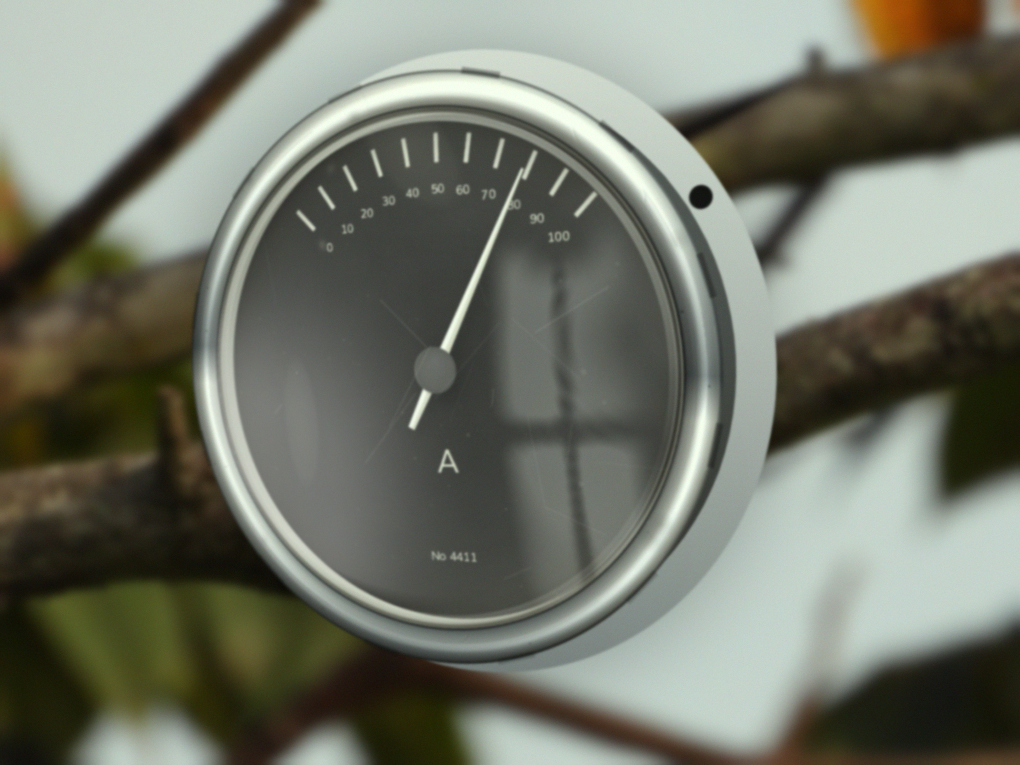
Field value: {"value": 80, "unit": "A"}
